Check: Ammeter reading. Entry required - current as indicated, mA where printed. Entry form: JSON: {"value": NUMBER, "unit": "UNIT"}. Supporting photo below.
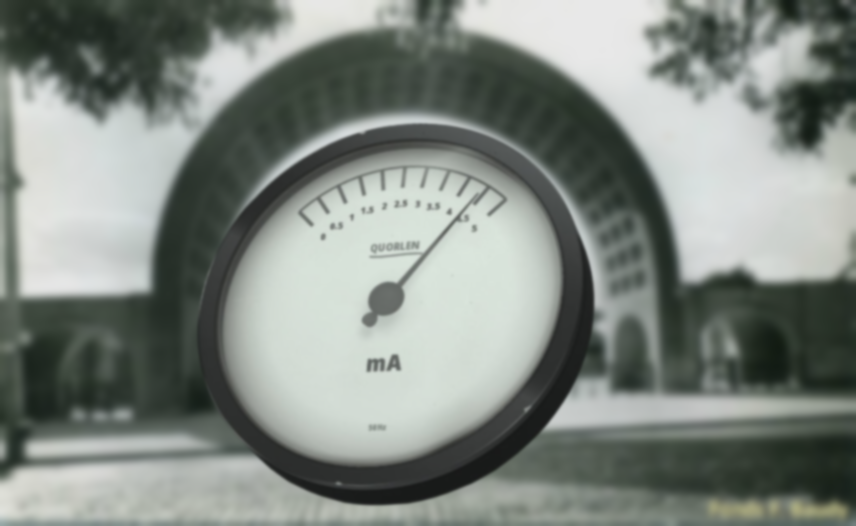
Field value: {"value": 4.5, "unit": "mA"}
